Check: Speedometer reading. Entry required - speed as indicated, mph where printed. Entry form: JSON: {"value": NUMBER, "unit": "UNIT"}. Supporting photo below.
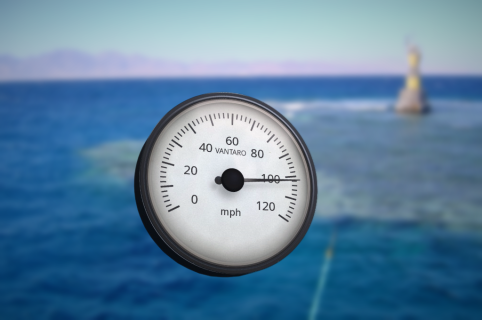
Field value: {"value": 102, "unit": "mph"}
